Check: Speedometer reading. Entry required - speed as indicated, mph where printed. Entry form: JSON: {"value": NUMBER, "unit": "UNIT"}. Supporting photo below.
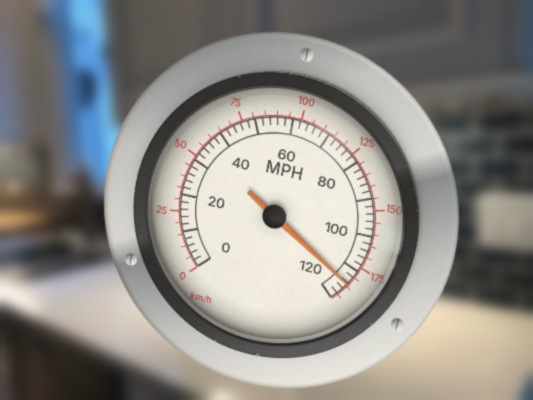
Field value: {"value": 114, "unit": "mph"}
